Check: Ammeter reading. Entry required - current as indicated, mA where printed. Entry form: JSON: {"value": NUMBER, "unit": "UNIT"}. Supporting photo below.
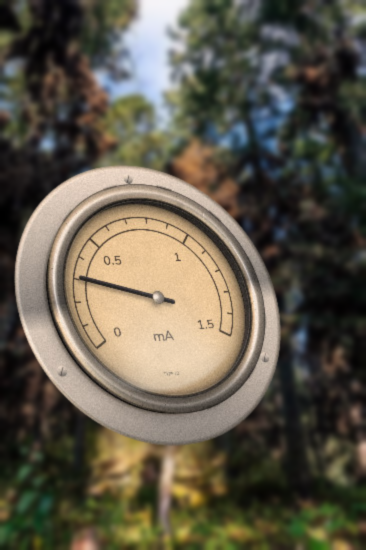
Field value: {"value": 0.3, "unit": "mA"}
